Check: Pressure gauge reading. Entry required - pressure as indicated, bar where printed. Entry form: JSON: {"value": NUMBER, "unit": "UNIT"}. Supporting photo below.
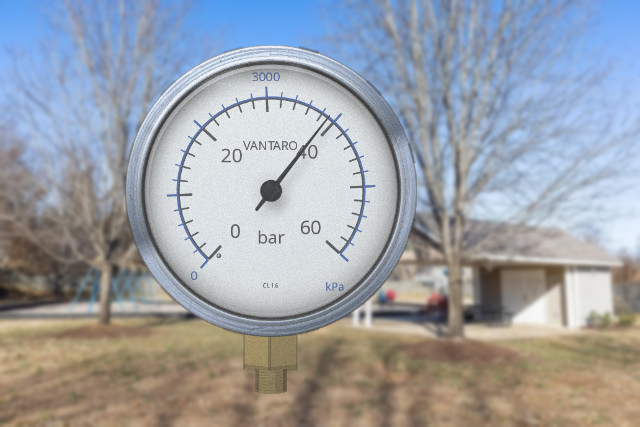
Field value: {"value": 39, "unit": "bar"}
